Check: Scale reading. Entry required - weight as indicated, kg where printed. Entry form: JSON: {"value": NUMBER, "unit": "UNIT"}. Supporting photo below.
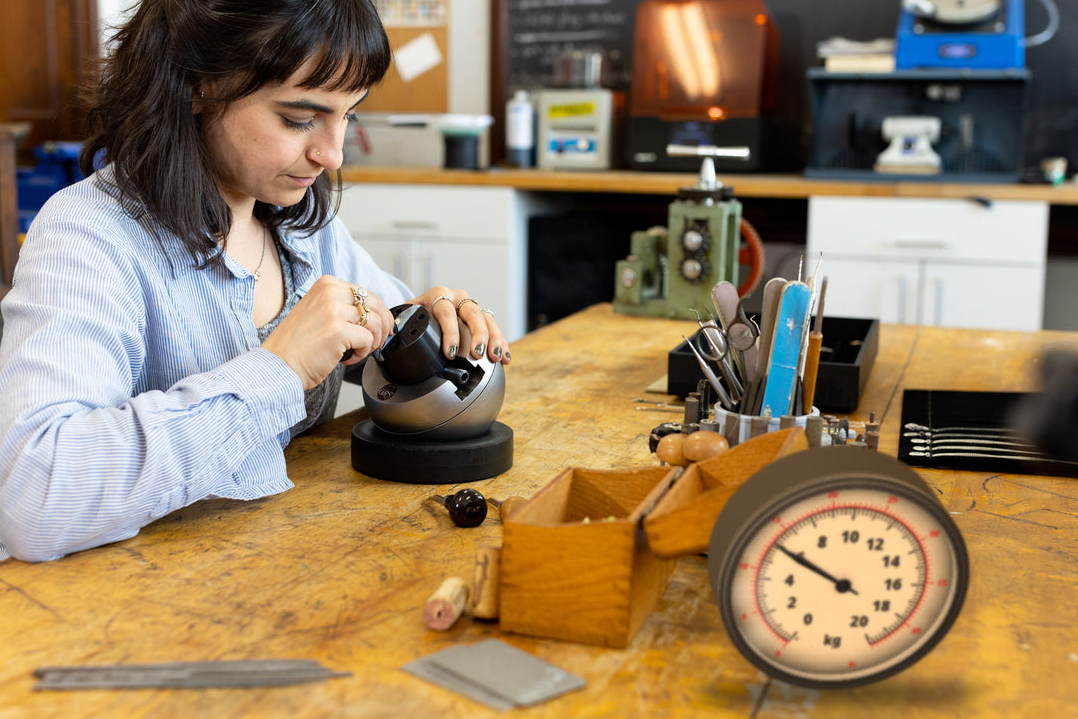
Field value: {"value": 6, "unit": "kg"}
